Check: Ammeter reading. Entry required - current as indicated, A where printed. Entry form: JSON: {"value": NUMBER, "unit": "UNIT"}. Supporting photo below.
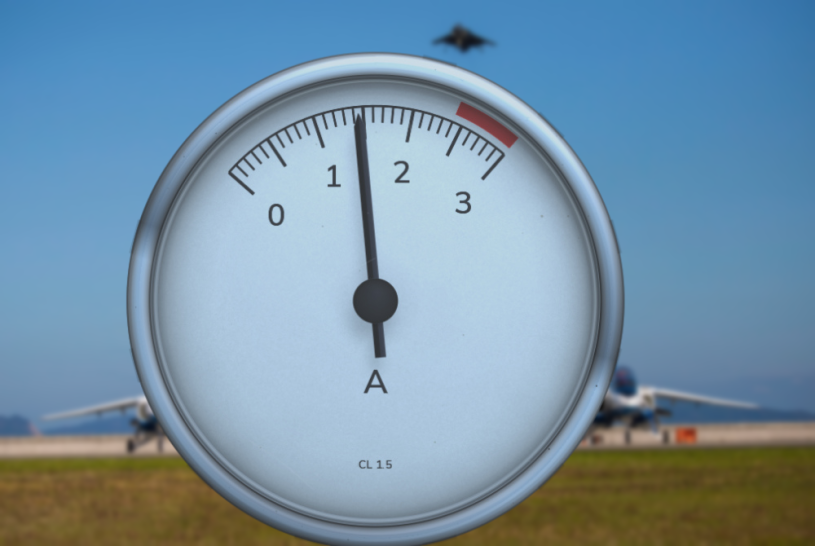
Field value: {"value": 1.45, "unit": "A"}
